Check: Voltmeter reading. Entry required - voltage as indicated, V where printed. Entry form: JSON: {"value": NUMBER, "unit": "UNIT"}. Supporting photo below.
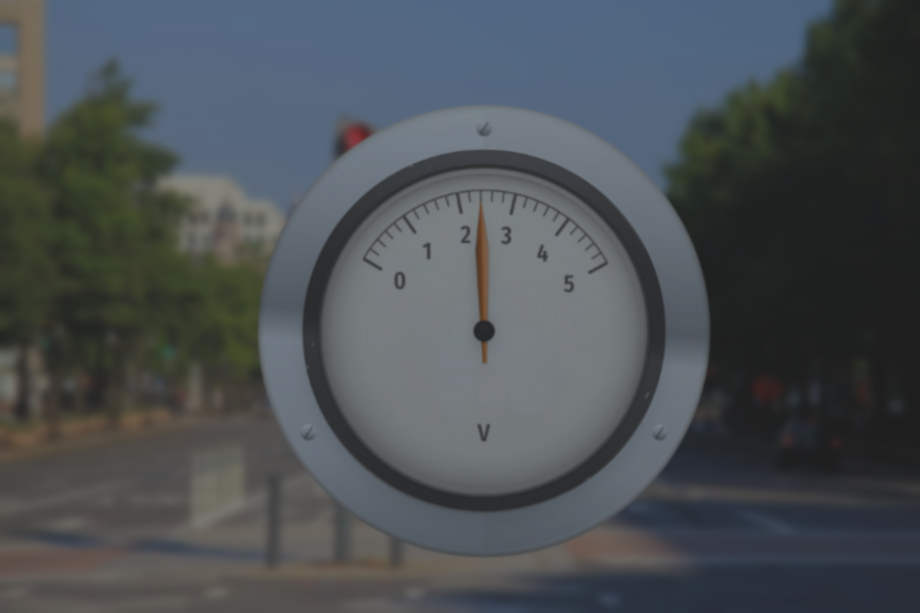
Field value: {"value": 2.4, "unit": "V"}
